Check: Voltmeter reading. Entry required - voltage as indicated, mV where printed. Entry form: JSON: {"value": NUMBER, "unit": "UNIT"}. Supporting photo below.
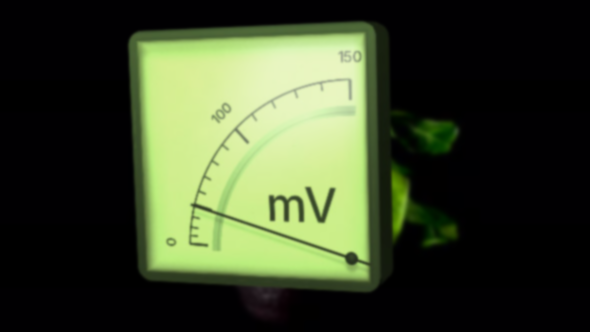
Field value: {"value": 50, "unit": "mV"}
